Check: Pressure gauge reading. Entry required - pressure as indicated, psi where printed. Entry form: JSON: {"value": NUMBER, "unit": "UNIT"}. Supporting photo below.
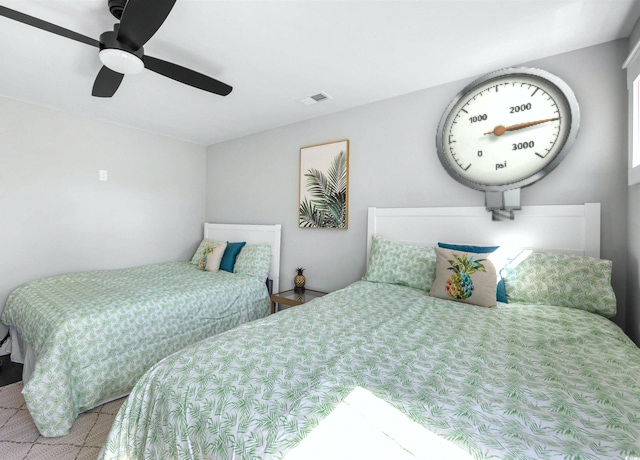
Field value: {"value": 2500, "unit": "psi"}
